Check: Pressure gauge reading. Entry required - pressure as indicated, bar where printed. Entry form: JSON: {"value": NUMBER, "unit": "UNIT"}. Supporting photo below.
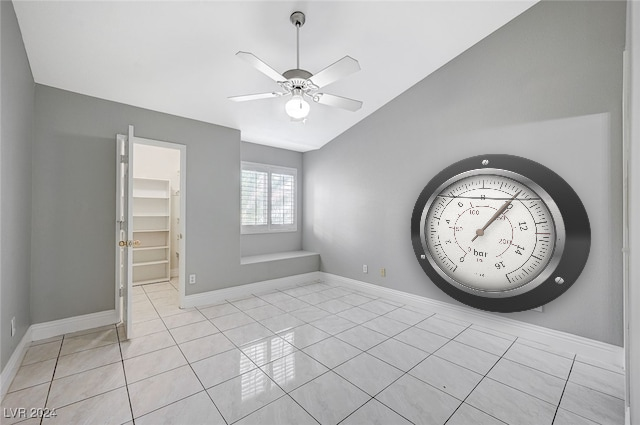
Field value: {"value": 10, "unit": "bar"}
